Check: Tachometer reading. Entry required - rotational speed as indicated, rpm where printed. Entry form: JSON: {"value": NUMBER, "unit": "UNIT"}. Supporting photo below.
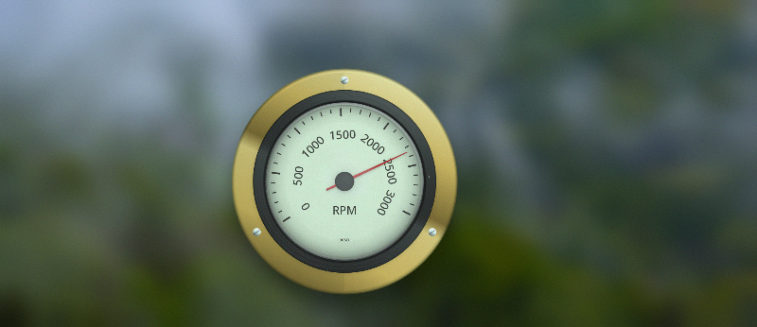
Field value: {"value": 2350, "unit": "rpm"}
